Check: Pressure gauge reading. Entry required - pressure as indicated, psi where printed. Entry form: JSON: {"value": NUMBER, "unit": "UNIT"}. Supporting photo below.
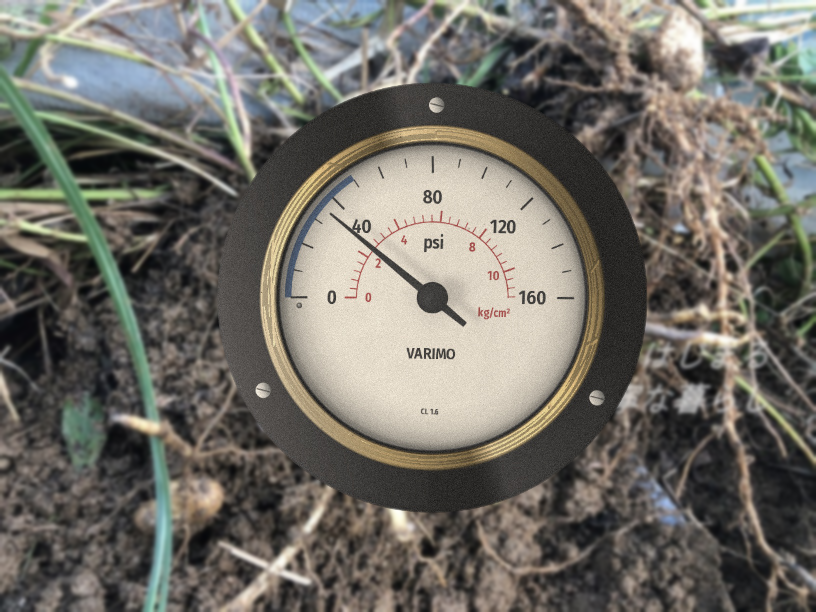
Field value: {"value": 35, "unit": "psi"}
